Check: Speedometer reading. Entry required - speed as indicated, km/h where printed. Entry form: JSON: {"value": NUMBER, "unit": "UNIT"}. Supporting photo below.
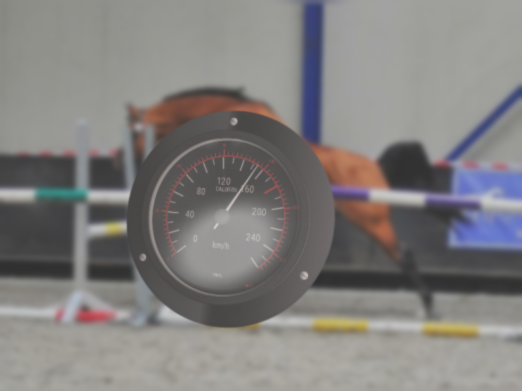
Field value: {"value": 155, "unit": "km/h"}
